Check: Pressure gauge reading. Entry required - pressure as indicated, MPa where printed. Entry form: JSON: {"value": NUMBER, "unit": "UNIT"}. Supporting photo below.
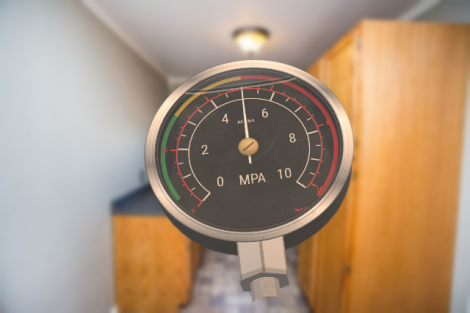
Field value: {"value": 5, "unit": "MPa"}
